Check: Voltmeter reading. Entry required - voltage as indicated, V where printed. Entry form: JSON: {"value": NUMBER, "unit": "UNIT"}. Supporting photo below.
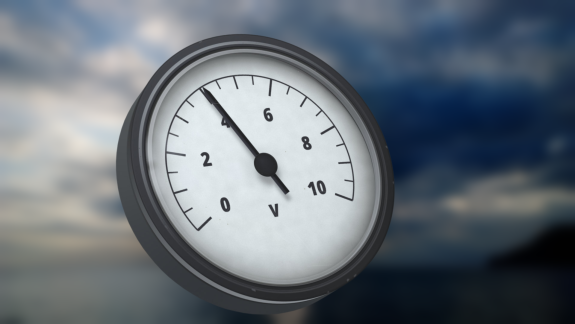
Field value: {"value": 4, "unit": "V"}
